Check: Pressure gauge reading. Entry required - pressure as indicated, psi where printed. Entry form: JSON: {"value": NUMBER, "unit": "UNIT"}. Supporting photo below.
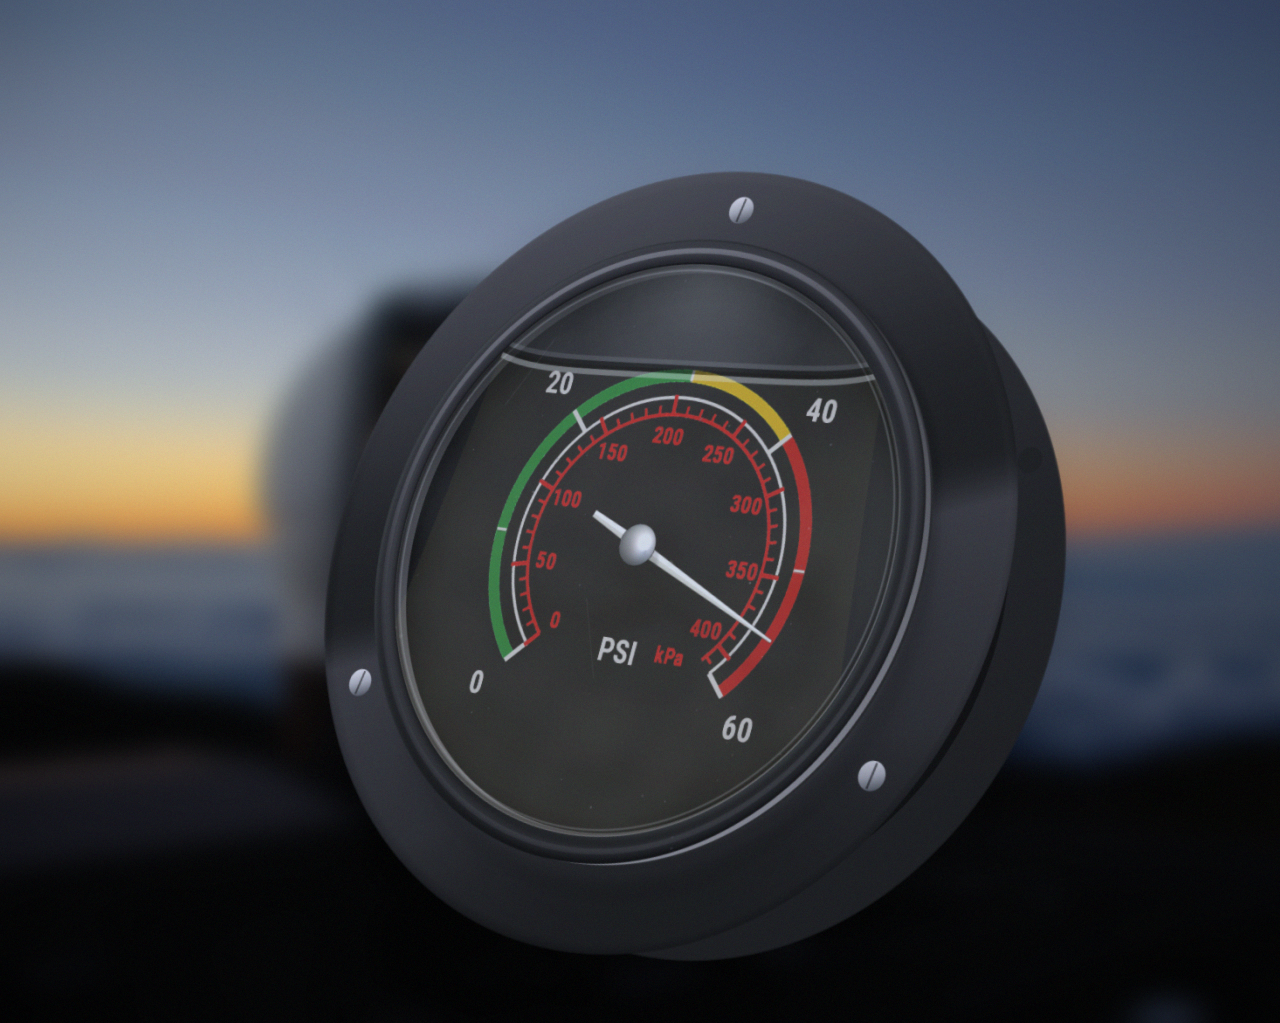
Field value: {"value": 55, "unit": "psi"}
